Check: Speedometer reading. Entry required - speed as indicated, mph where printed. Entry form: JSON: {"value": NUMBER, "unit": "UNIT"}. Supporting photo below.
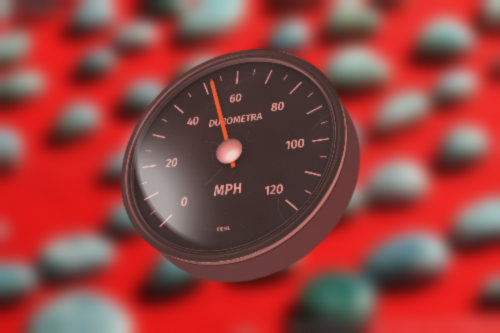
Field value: {"value": 52.5, "unit": "mph"}
